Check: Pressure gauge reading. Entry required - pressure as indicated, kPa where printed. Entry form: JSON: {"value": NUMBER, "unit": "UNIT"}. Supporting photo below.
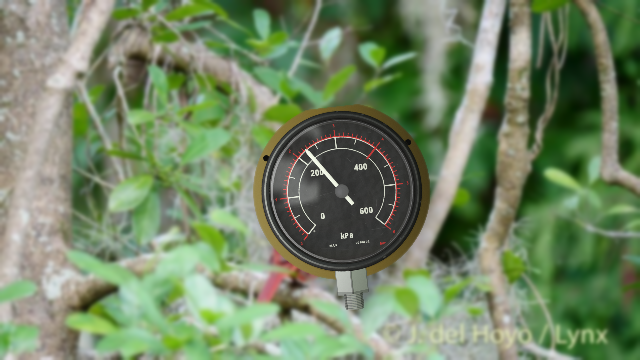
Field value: {"value": 225, "unit": "kPa"}
